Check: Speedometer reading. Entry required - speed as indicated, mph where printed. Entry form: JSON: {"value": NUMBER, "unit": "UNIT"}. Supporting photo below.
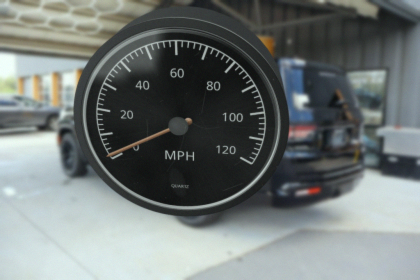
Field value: {"value": 2, "unit": "mph"}
